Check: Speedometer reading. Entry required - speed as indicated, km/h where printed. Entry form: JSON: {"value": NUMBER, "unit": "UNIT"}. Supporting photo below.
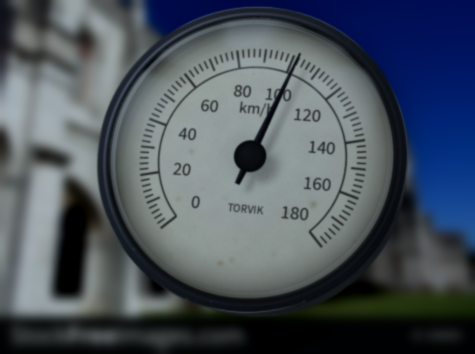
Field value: {"value": 102, "unit": "km/h"}
